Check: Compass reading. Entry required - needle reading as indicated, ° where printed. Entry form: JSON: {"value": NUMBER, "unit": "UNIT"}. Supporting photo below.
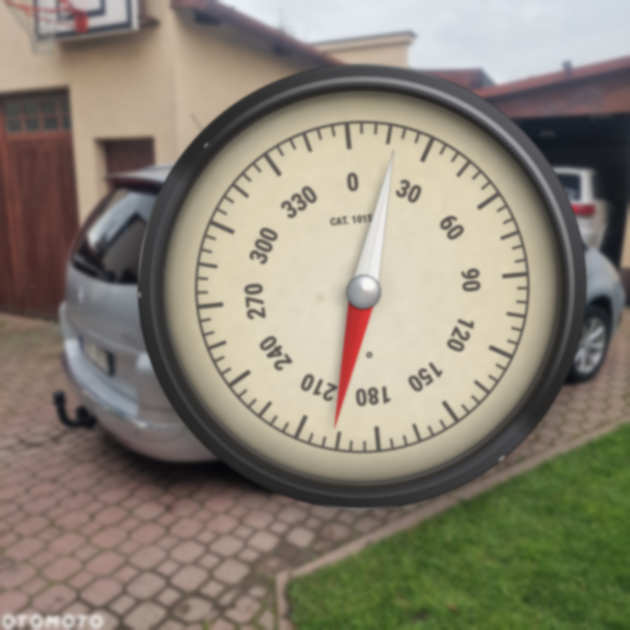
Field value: {"value": 197.5, "unit": "°"}
